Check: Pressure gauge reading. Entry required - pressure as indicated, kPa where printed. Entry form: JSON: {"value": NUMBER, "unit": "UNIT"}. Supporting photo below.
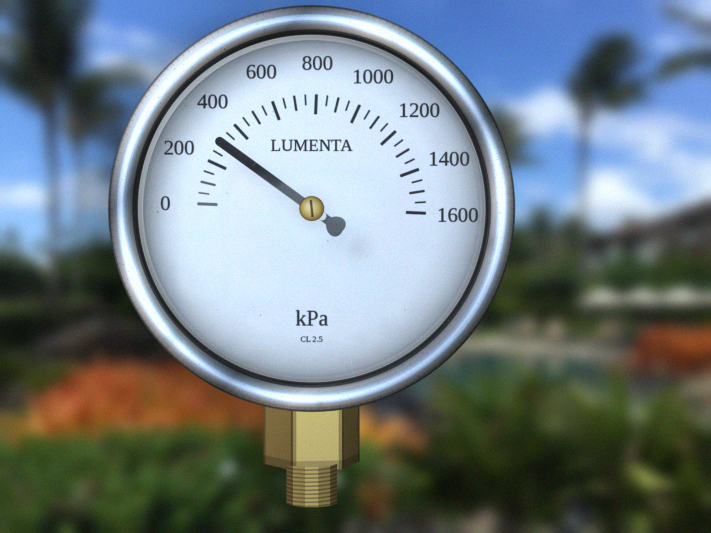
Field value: {"value": 300, "unit": "kPa"}
